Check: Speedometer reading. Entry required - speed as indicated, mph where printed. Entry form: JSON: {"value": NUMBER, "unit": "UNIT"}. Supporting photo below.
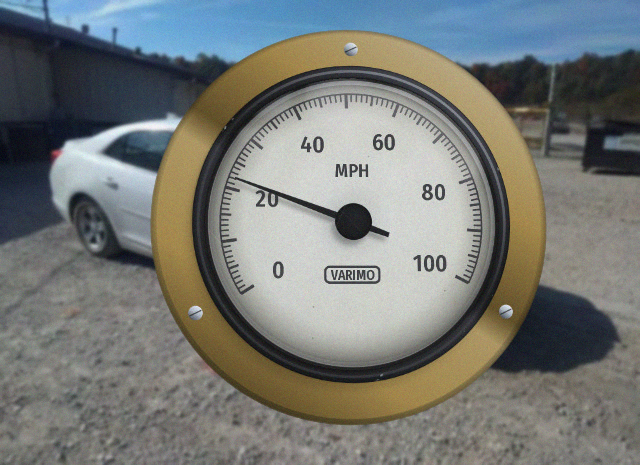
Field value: {"value": 22, "unit": "mph"}
